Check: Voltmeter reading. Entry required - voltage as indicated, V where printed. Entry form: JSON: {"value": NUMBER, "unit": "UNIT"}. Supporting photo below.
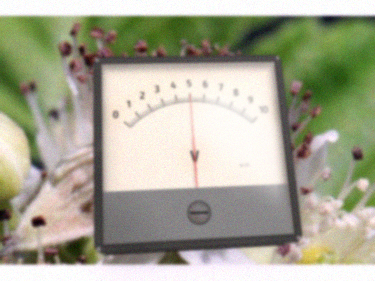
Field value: {"value": 5, "unit": "V"}
